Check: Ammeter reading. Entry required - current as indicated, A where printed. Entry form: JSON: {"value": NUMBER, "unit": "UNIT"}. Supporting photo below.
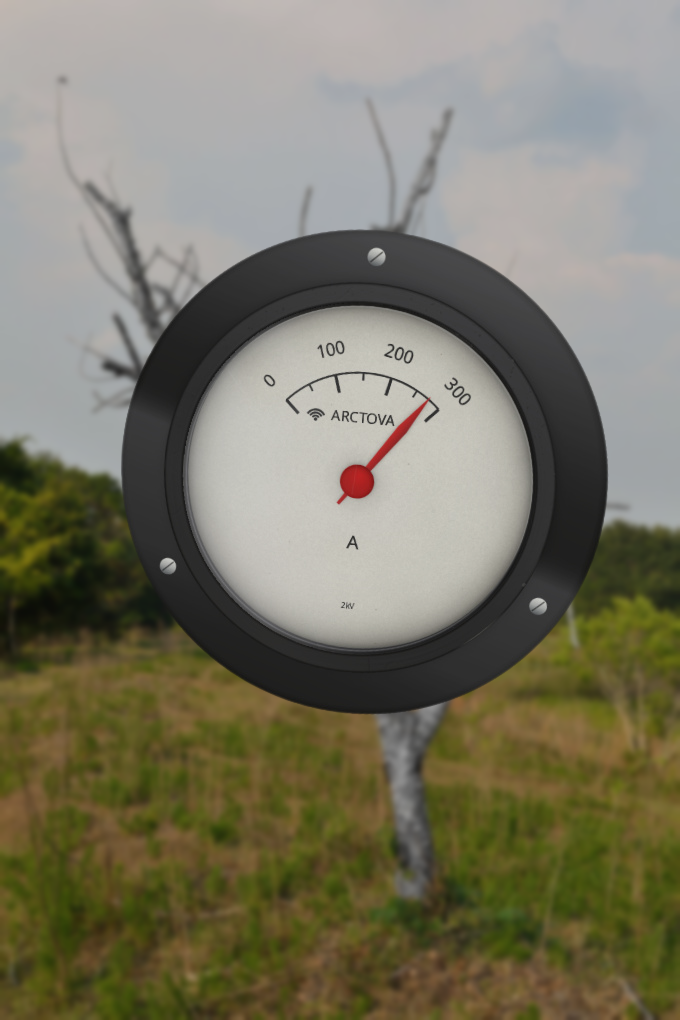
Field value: {"value": 275, "unit": "A"}
